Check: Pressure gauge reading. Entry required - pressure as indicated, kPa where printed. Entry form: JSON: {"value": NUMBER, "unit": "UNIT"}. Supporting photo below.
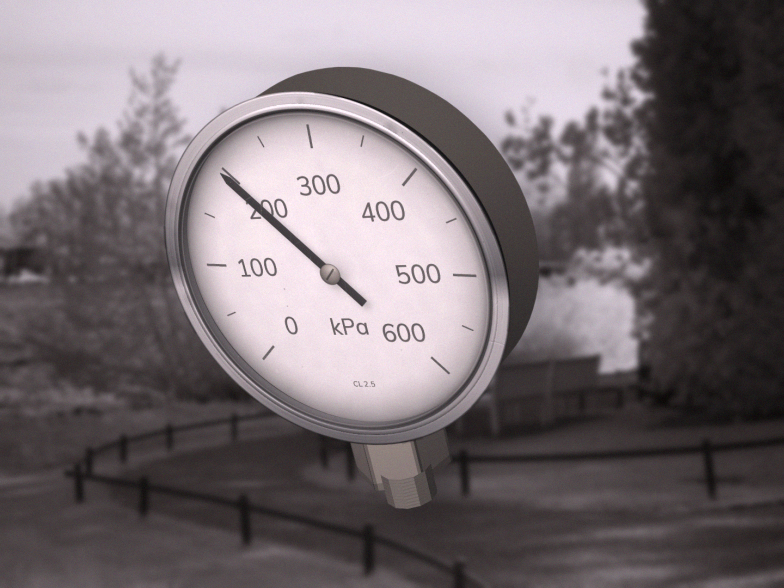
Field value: {"value": 200, "unit": "kPa"}
